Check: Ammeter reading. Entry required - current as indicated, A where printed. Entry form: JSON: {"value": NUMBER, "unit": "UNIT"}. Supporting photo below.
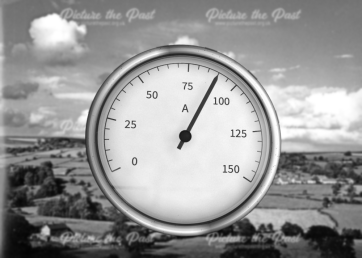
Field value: {"value": 90, "unit": "A"}
